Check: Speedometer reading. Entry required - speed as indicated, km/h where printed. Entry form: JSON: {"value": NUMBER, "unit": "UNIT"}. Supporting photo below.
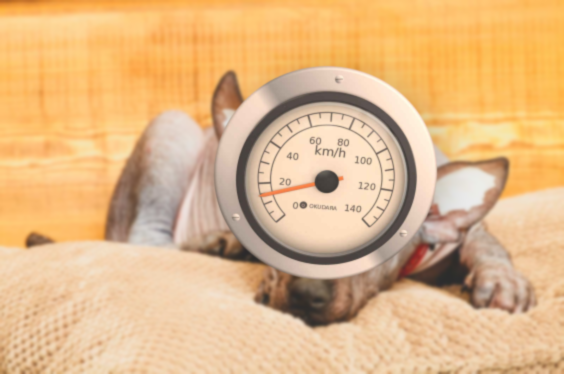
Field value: {"value": 15, "unit": "km/h"}
